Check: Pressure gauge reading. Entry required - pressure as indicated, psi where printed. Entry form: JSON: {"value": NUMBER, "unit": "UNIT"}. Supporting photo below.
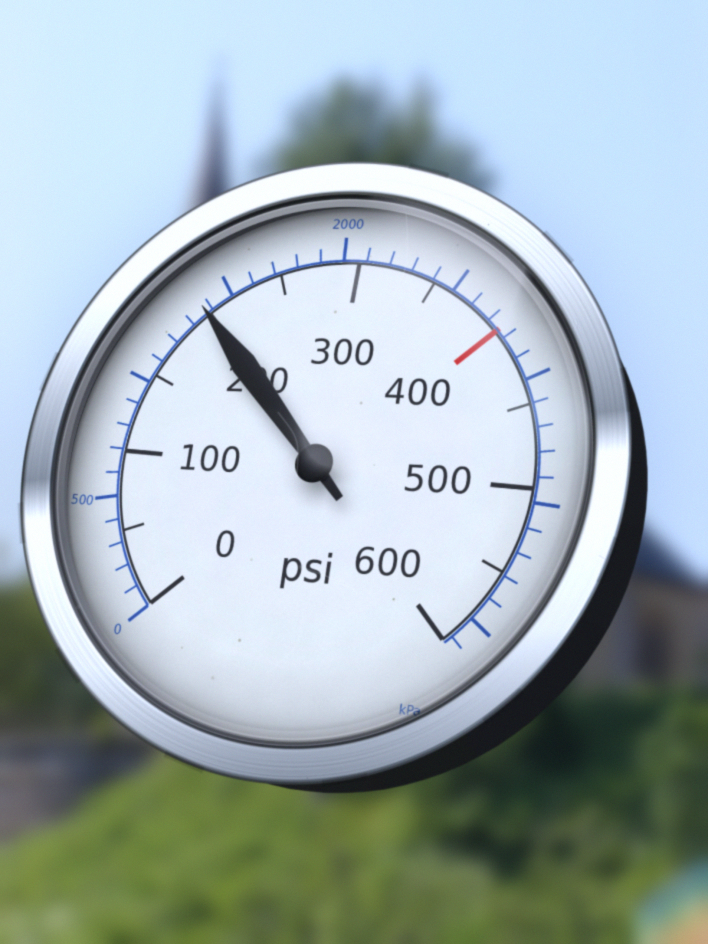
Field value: {"value": 200, "unit": "psi"}
